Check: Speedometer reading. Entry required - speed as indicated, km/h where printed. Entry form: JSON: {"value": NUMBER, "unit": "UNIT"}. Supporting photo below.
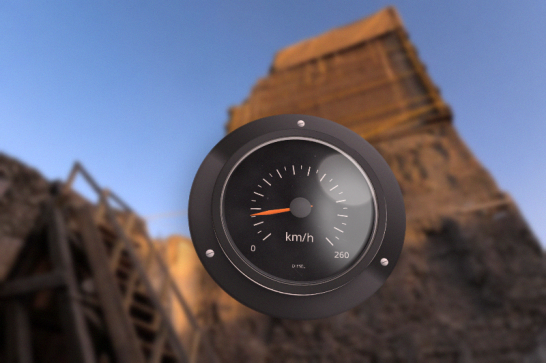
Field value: {"value": 30, "unit": "km/h"}
